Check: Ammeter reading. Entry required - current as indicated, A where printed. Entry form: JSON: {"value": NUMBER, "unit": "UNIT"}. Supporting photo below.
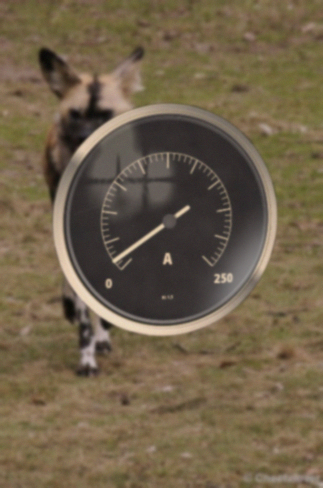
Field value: {"value": 10, "unit": "A"}
